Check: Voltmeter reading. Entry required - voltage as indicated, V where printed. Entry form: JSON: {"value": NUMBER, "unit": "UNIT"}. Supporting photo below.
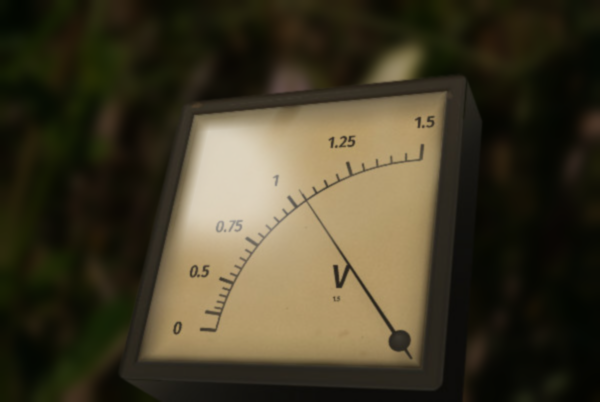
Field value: {"value": 1.05, "unit": "V"}
